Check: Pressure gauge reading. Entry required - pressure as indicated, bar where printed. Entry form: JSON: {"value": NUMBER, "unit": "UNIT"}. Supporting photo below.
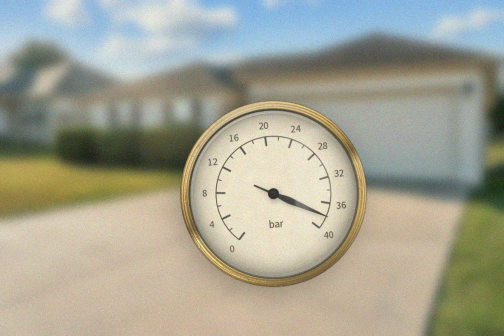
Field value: {"value": 38, "unit": "bar"}
